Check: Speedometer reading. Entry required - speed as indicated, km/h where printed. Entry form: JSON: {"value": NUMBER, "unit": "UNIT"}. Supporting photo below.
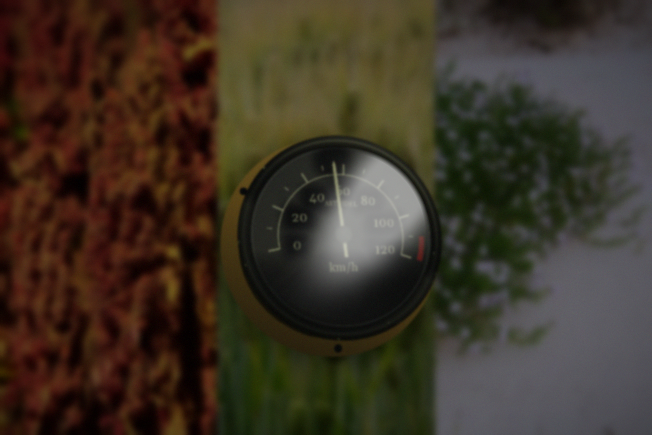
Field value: {"value": 55, "unit": "km/h"}
